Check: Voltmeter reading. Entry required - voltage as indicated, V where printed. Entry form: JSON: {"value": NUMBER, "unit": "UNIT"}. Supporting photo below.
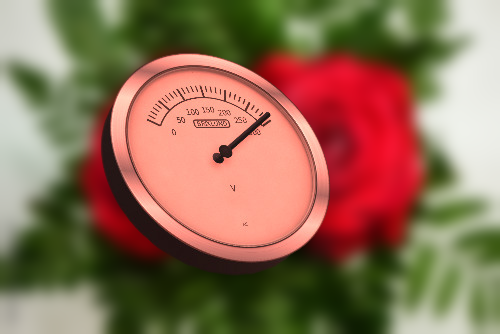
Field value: {"value": 290, "unit": "V"}
